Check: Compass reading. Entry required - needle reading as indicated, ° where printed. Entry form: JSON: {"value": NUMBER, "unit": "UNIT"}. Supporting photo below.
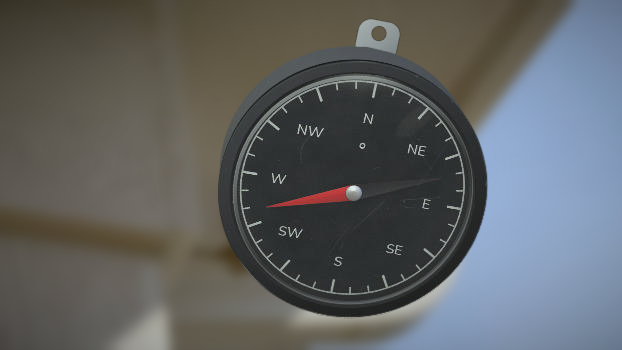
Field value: {"value": 250, "unit": "°"}
